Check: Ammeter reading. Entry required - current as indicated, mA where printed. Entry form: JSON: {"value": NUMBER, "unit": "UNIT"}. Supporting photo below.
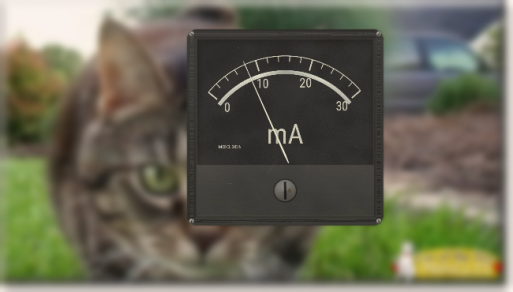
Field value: {"value": 8, "unit": "mA"}
